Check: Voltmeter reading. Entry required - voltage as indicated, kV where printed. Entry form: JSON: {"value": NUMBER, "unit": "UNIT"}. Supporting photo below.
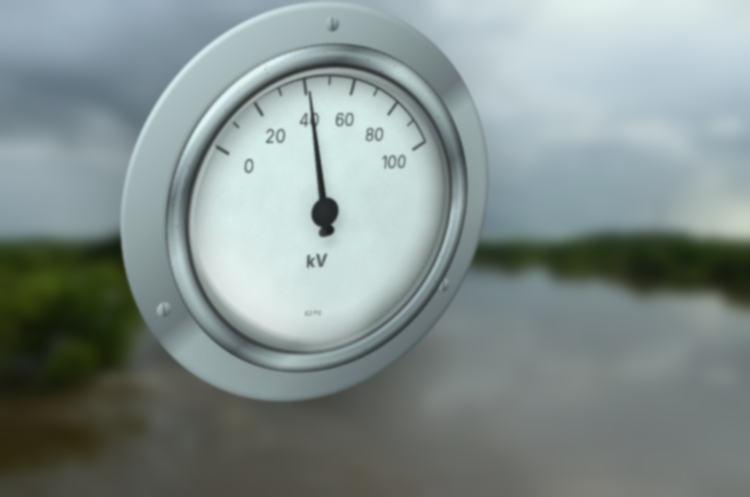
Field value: {"value": 40, "unit": "kV"}
